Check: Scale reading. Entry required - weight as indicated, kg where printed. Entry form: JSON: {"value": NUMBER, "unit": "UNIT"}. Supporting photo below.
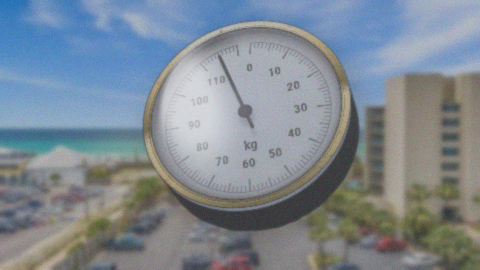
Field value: {"value": 115, "unit": "kg"}
